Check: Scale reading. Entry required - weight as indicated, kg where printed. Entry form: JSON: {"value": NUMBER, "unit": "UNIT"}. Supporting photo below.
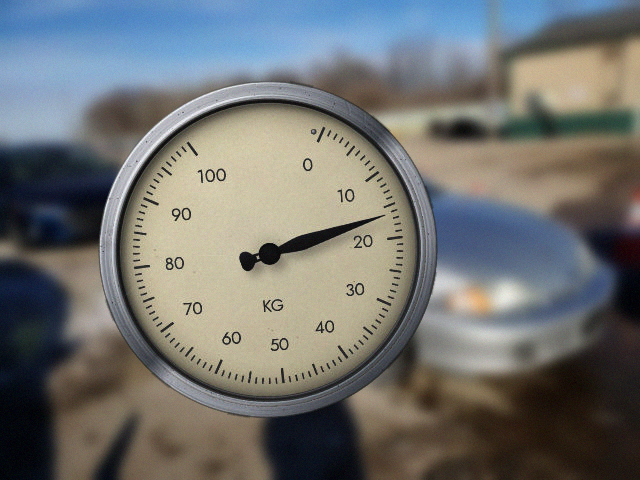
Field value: {"value": 16, "unit": "kg"}
